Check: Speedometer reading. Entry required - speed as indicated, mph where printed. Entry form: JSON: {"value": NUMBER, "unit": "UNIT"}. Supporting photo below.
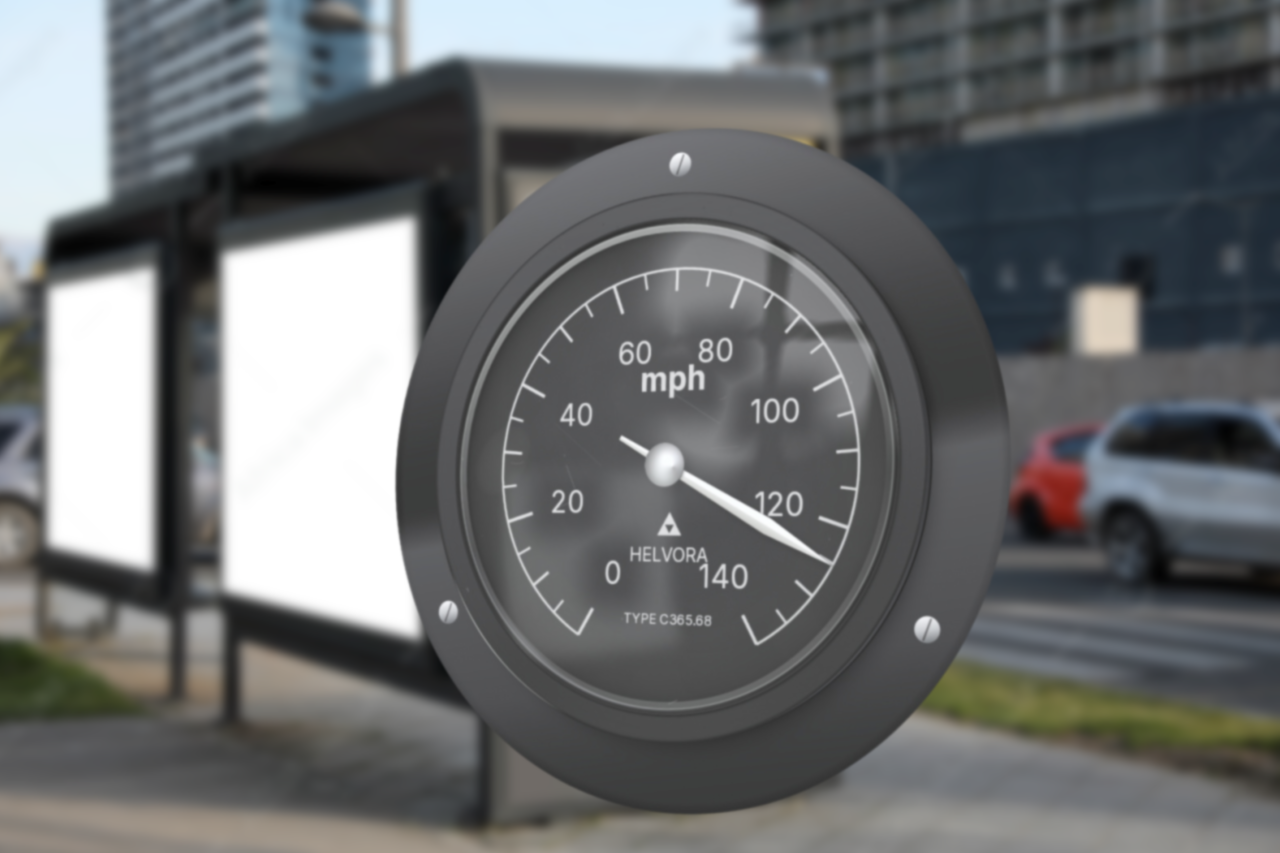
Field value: {"value": 125, "unit": "mph"}
